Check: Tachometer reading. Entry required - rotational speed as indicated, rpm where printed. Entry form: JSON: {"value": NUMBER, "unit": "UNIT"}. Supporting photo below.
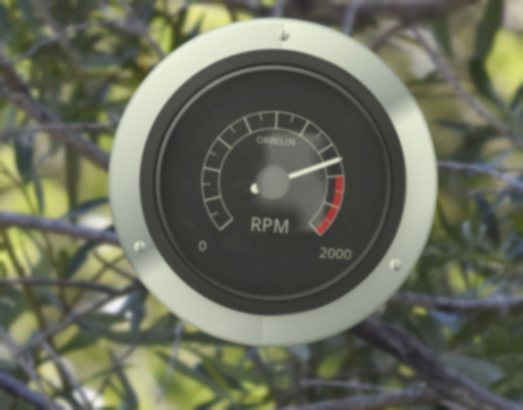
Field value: {"value": 1500, "unit": "rpm"}
